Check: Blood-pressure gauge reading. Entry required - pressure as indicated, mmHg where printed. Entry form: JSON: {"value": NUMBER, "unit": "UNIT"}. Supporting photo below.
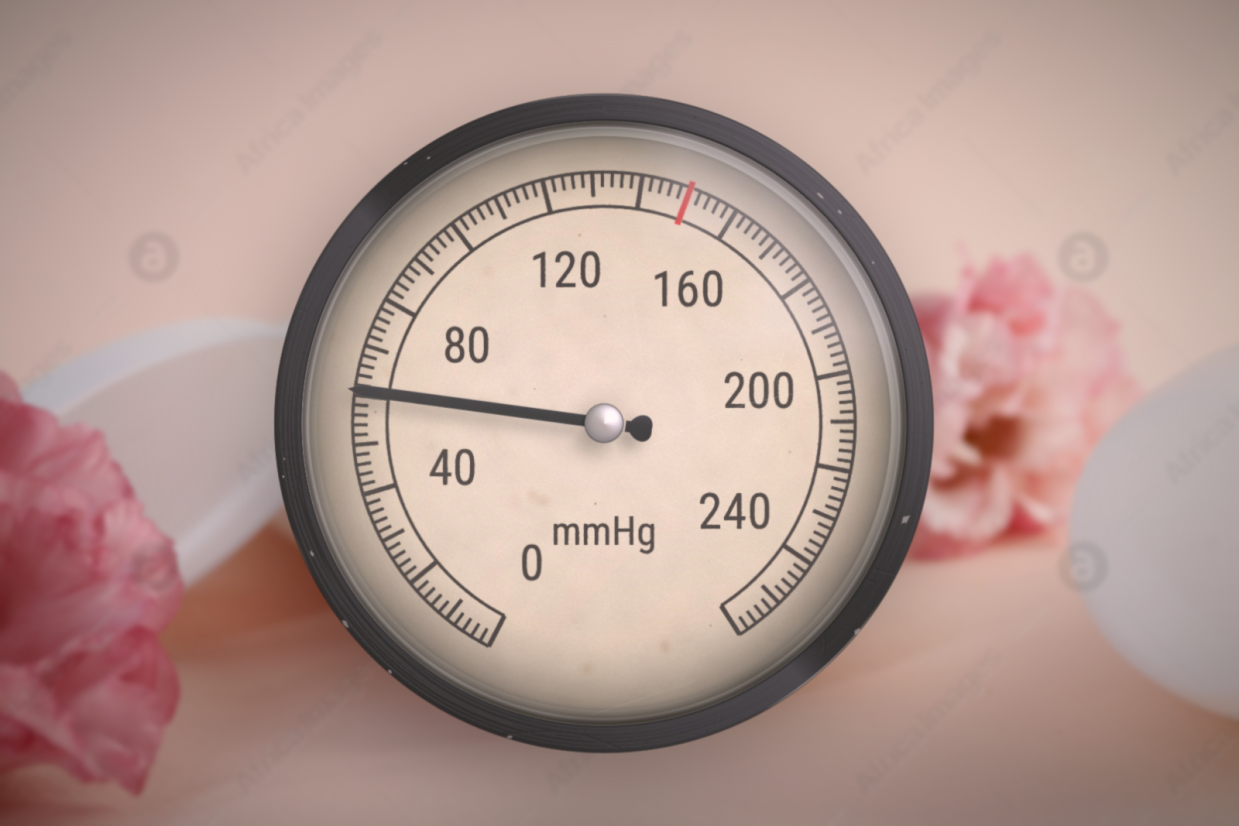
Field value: {"value": 61, "unit": "mmHg"}
